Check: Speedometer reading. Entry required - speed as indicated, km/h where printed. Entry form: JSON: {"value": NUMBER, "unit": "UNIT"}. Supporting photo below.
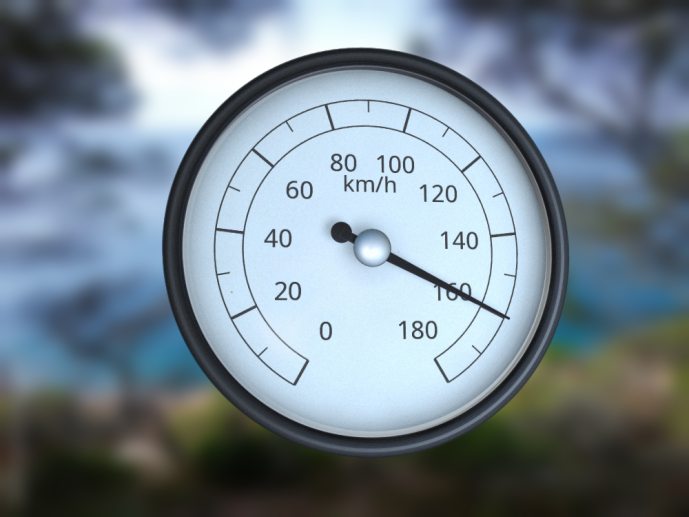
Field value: {"value": 160, "unit": "km/h"}
